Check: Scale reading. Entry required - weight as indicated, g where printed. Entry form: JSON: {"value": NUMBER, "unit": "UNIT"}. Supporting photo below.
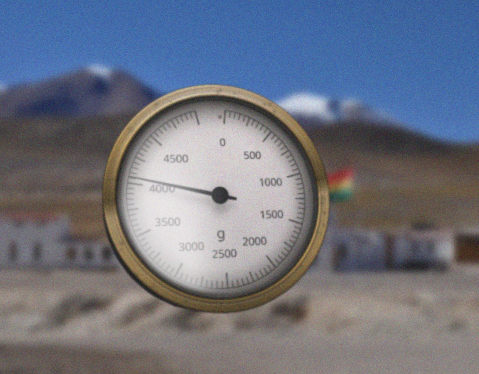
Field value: {"value": 4050, "unit": "g"}
